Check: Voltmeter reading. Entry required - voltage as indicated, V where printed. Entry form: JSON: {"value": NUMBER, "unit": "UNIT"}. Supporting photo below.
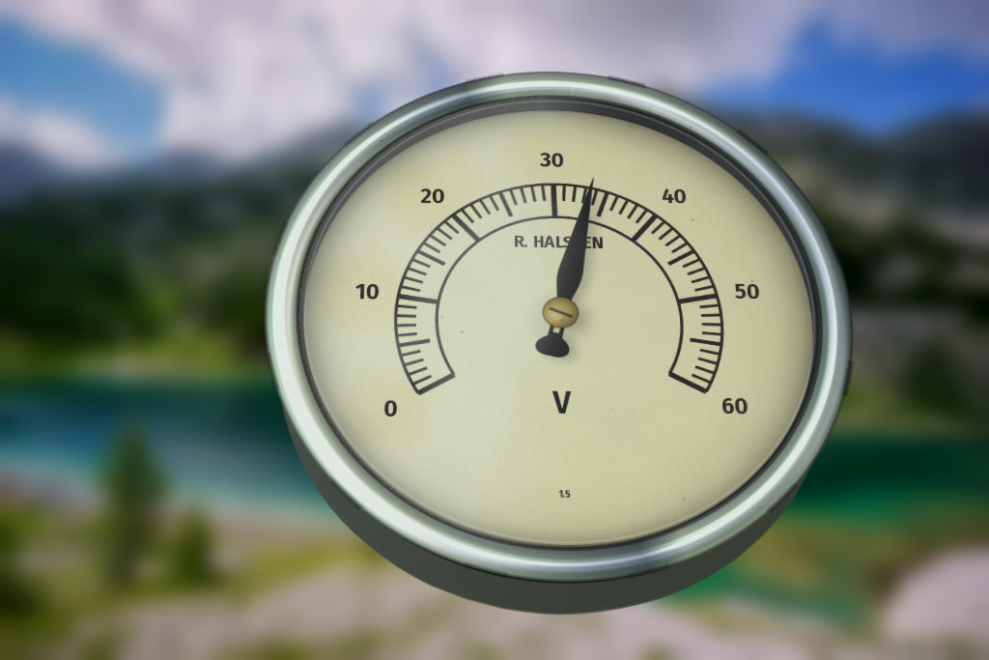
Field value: {"value": 33.5, "unit": "V"}
